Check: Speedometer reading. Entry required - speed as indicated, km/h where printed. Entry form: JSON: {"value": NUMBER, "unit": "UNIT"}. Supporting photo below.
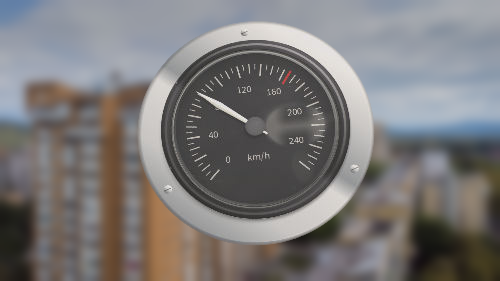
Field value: {"value": 80, "unit": "km/h"}
